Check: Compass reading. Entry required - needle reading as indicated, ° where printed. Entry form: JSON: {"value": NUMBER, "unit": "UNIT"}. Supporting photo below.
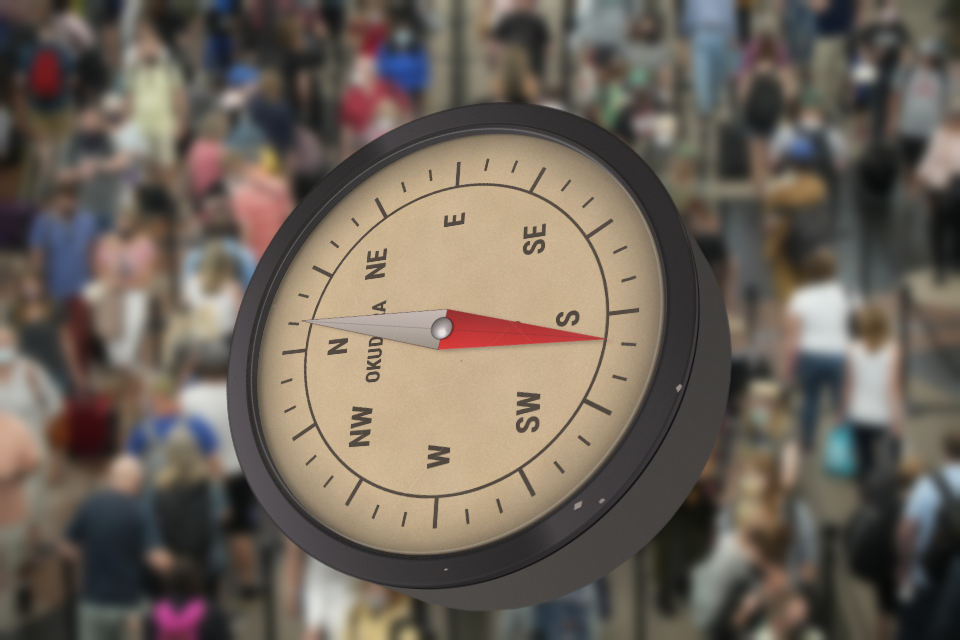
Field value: {"value": 190, "unit": "°"}
